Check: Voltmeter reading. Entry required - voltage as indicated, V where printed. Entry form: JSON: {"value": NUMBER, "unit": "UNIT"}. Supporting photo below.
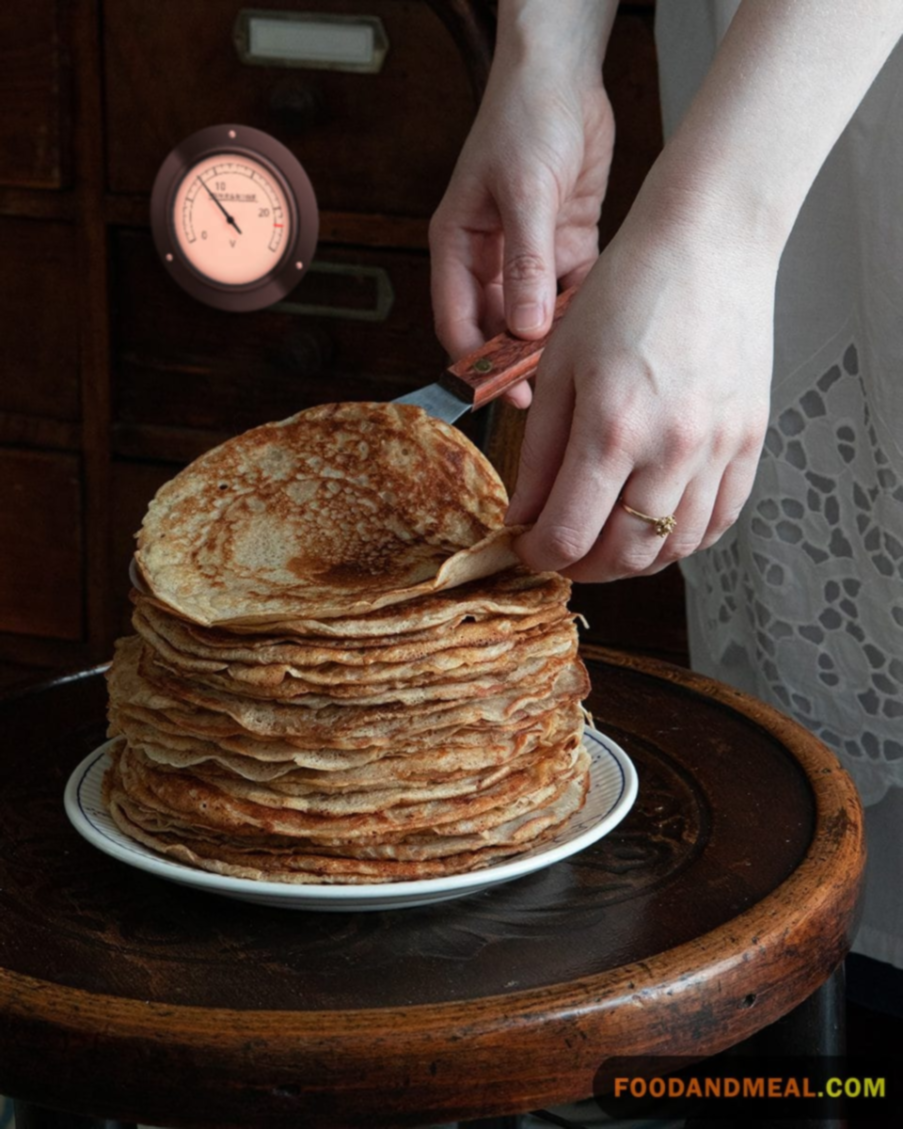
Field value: {"value": 8, "unit": "V"}
